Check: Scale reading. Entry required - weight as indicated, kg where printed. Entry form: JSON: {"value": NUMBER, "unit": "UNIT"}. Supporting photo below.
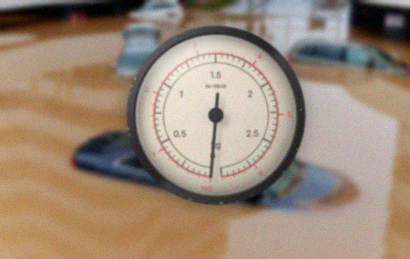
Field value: {"value": 0, "unit": "kg"}
